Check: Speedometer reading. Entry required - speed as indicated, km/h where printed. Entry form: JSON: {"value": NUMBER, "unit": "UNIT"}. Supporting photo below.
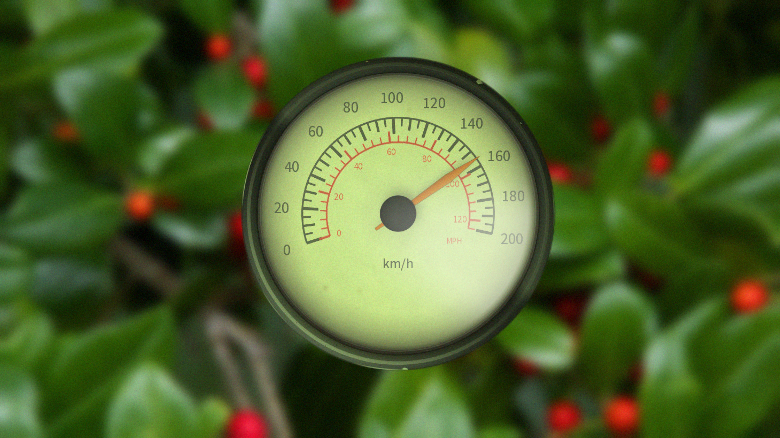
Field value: {"value": 155, "unit": "km/h"}
